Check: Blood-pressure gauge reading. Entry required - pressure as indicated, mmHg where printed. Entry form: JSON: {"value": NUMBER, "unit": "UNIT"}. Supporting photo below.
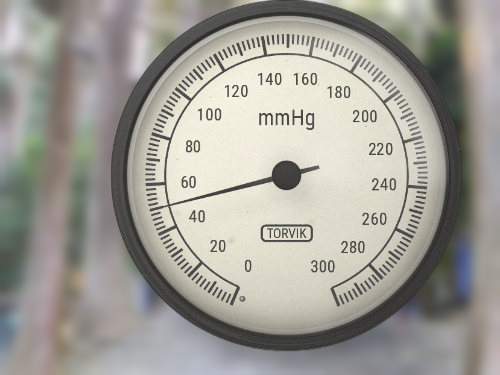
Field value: {"value": 50, "unit": "mmHg"}
